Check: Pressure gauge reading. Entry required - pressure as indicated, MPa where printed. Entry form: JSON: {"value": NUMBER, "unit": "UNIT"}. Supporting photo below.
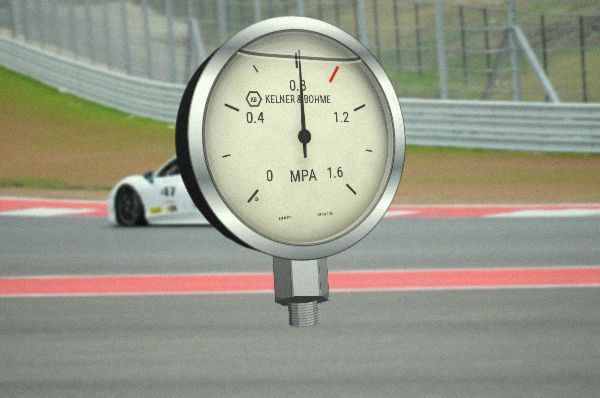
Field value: {"value": 0.8, "unit": "MPa"}
